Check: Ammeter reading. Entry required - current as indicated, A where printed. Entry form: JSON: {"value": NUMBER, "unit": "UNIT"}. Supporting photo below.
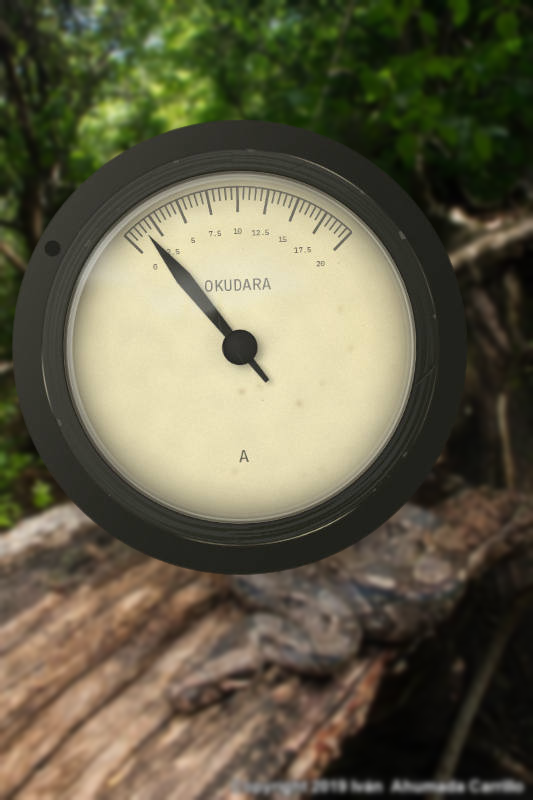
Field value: {"value": 1.5, "unit": "A"}
